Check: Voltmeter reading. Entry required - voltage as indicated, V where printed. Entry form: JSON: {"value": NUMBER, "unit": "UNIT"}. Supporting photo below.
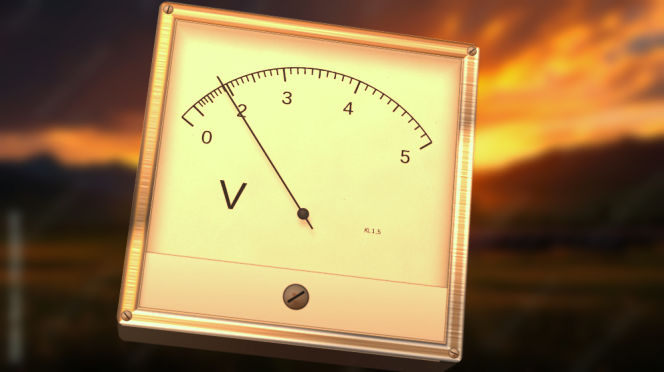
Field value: {"value": 1.9, "unit": "V"}
